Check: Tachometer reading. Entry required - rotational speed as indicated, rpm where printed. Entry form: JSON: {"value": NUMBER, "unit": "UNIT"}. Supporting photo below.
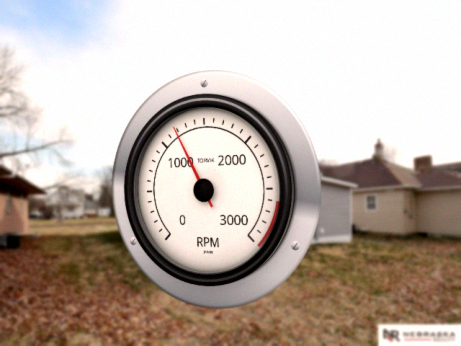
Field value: {"value": 1200, "unit": "rpm"}
